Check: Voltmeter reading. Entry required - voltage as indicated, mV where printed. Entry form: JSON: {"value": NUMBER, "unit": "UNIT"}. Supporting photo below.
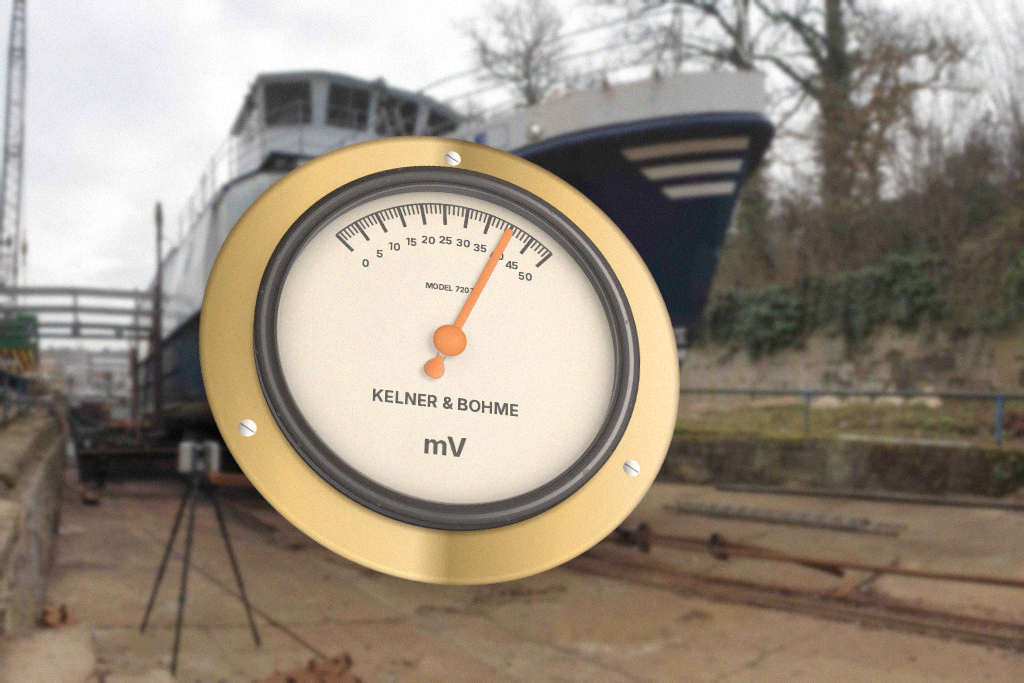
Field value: {"value": 40, "unit": "mV"}
